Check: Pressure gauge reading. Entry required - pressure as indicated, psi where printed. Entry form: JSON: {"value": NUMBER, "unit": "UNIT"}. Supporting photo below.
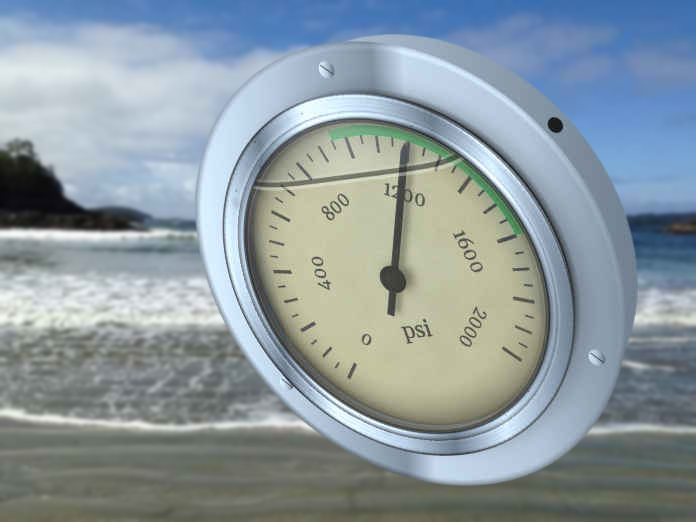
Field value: {"value": 1200, "unit": "psi"}
